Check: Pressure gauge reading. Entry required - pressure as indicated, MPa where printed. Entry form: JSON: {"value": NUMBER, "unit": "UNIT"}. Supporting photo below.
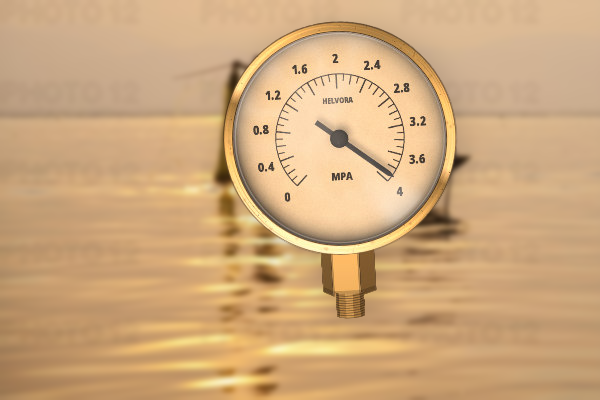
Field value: {"value": 3.9, "unit": "MPa"}
